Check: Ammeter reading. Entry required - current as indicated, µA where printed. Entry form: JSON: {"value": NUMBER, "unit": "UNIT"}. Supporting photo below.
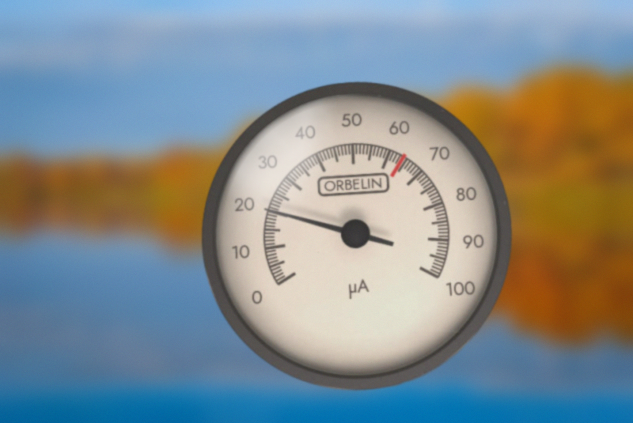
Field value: {"value": 20, "unit": "µA"}
